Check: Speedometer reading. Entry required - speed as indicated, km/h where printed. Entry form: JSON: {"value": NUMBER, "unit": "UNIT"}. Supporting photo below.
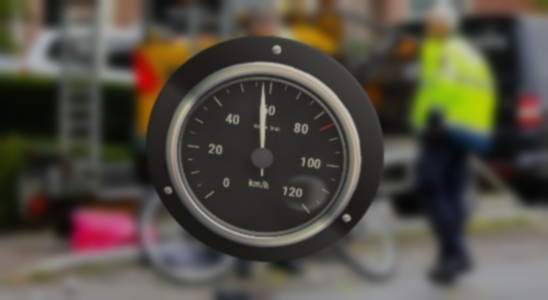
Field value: {"value": 57.5, "unit": "km/h"}
